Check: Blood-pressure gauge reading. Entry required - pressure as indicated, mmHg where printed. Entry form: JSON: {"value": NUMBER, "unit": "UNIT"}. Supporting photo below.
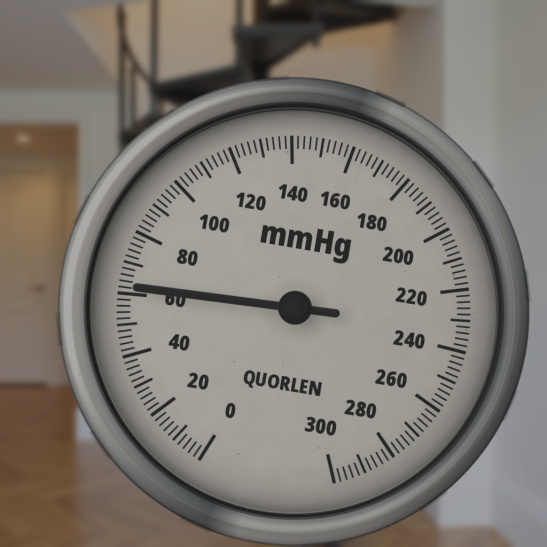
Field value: {"value": 62, "unit": "mmHg"}
